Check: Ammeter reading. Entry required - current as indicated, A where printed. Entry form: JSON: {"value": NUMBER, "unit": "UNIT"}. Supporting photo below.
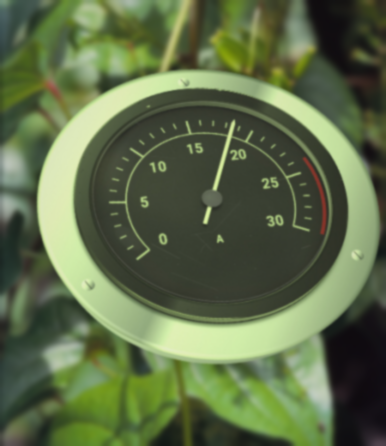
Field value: {"value": 18.5, "unit": "A"}
